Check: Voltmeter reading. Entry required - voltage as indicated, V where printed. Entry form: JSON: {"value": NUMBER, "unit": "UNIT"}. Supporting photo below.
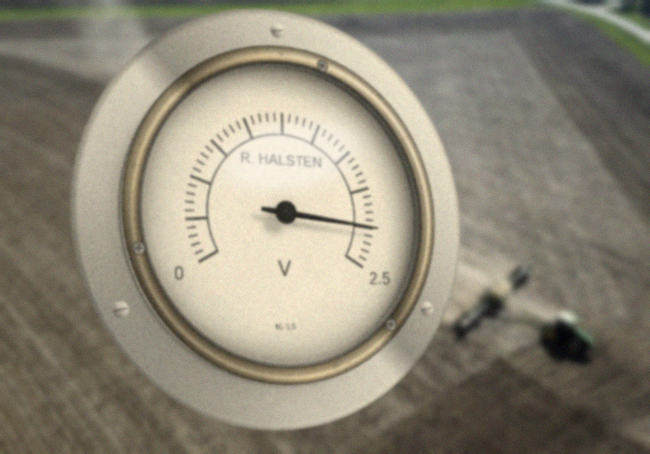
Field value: {"value": 2.25, "unit": "V"}
